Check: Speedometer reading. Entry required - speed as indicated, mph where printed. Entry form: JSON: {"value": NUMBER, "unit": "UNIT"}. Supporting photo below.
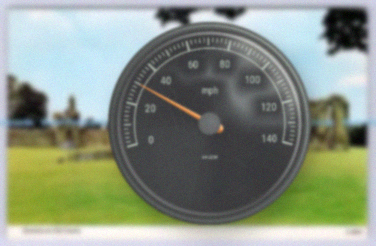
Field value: {"value": 30, "unit": "mph"}
